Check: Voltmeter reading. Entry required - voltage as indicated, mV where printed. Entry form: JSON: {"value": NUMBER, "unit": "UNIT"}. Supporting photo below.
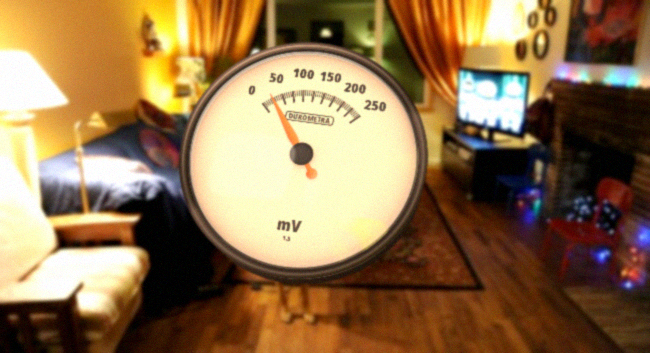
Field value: {"value": 25, "unit": "mV"}
